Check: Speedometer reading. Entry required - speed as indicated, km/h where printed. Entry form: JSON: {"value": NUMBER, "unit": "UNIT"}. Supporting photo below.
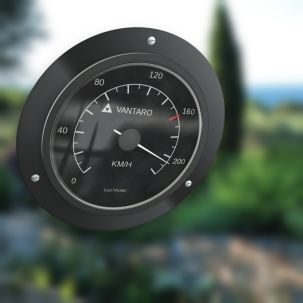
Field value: {"value": 205, "unit": "km/h"}
